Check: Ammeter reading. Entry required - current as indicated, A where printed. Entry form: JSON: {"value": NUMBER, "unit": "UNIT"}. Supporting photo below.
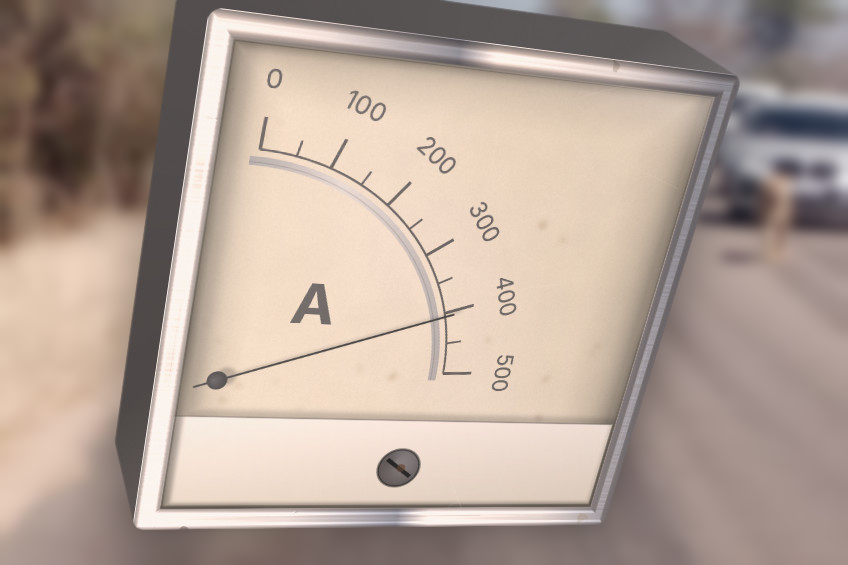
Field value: {"value": 400, "unit": "A"}
